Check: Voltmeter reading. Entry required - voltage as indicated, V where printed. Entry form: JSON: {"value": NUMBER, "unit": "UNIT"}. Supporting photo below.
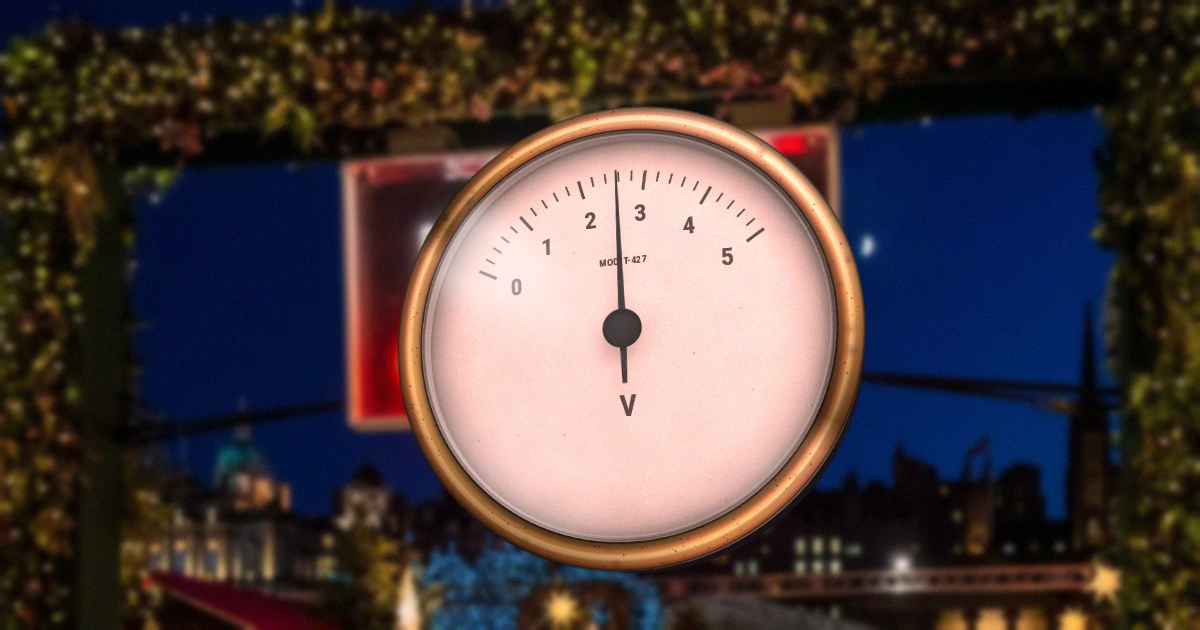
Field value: {"value": 2.6, "unit": "V"}
